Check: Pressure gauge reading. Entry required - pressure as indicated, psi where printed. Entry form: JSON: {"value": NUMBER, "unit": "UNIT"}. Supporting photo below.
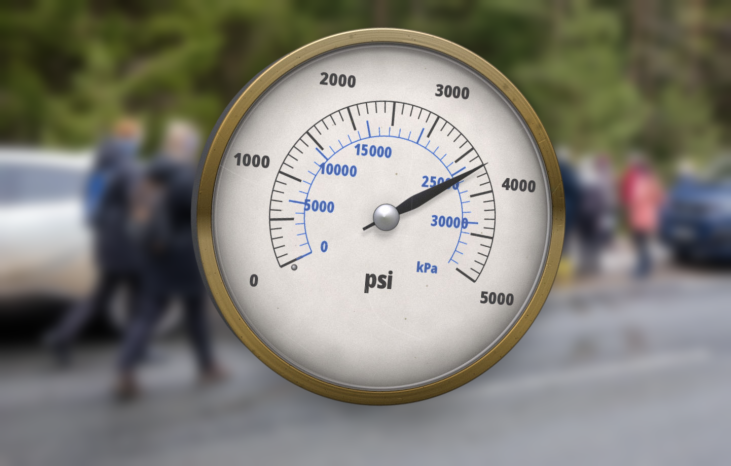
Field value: {"value": 3700, "unit": "psi"}
